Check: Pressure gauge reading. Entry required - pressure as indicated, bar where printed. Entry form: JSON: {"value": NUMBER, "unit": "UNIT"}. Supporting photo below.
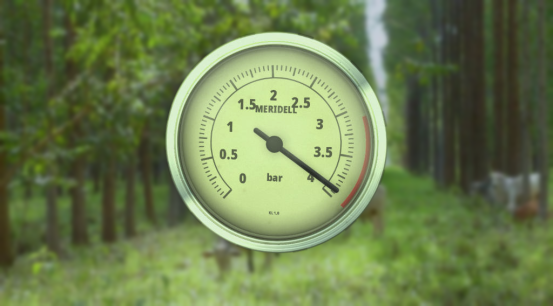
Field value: {"value": 3.9, "unit": "bar"}
